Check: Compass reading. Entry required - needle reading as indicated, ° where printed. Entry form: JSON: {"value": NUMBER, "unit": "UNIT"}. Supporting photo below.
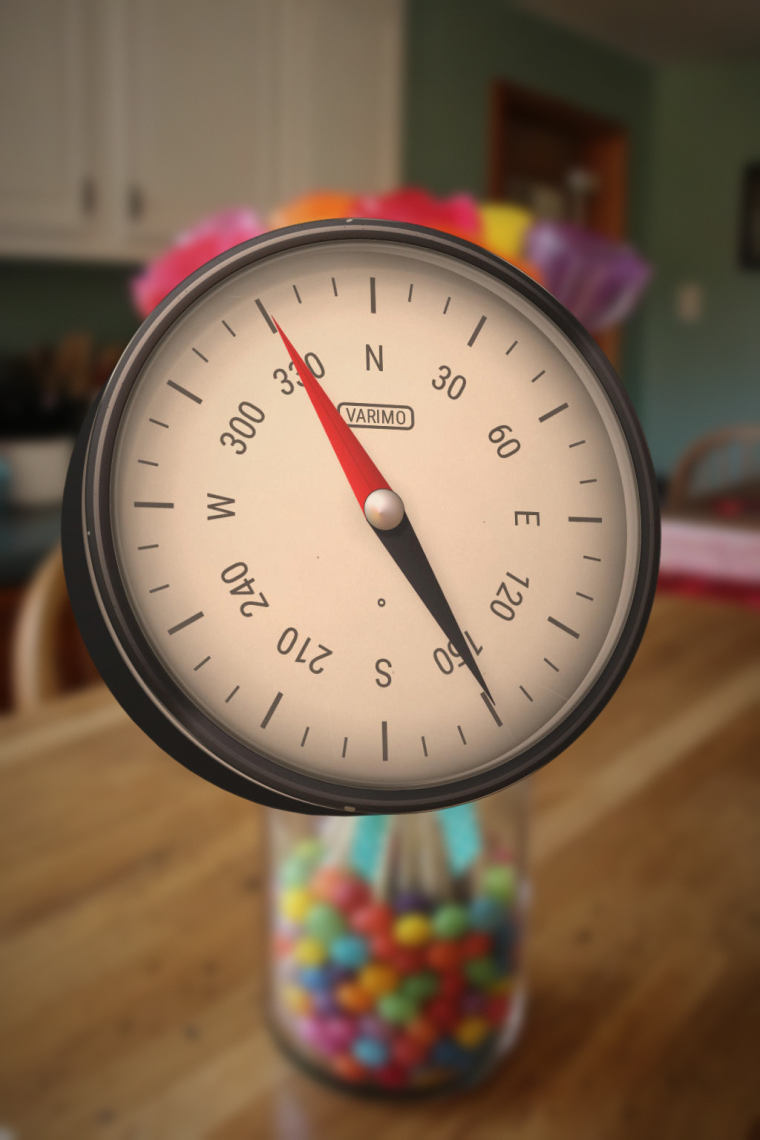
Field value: {"value": 330, "unit": "°"}
